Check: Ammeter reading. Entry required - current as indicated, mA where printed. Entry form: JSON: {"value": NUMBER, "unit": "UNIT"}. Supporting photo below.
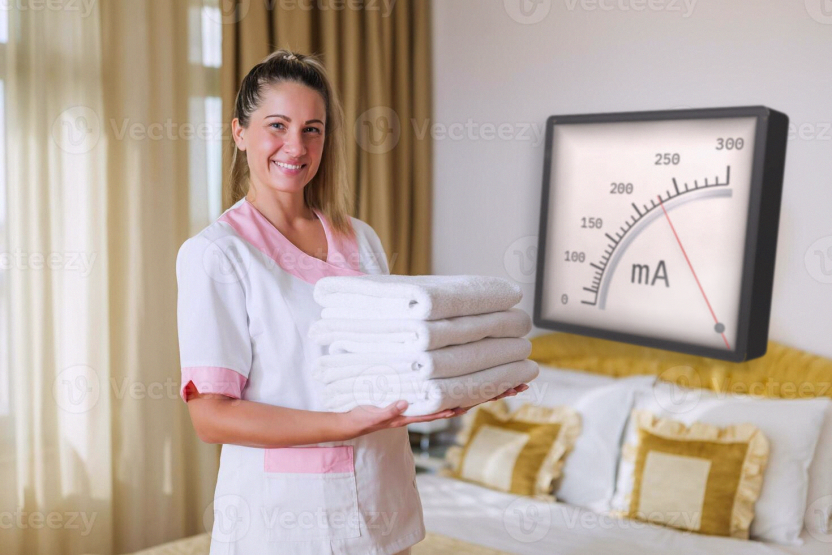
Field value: {"value": 230, "unit": "mA"}
